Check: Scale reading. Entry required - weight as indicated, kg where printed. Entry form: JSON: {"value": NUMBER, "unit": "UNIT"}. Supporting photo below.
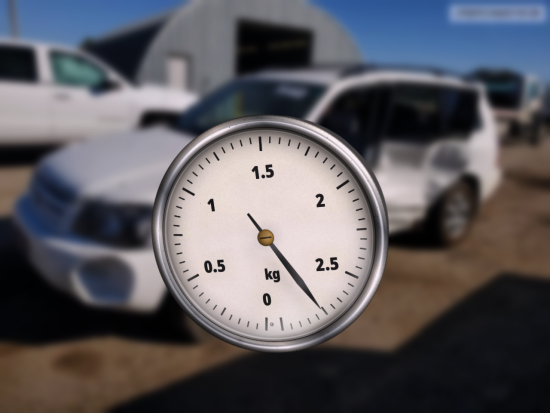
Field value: {"value": 2.75, "unit": "kg"}
